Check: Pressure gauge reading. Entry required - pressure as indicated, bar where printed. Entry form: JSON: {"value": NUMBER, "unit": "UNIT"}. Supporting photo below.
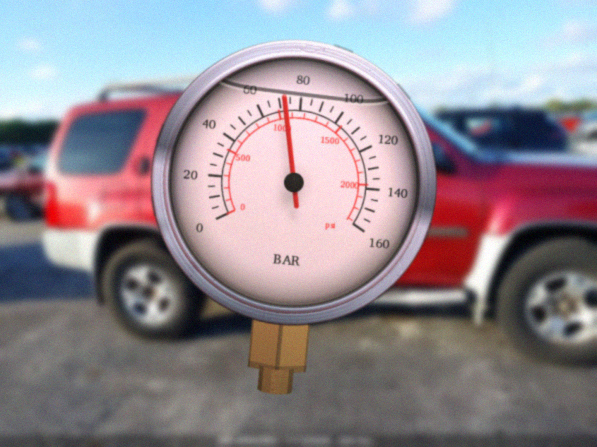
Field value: {"value": 72.5, "unit": "bar"}
